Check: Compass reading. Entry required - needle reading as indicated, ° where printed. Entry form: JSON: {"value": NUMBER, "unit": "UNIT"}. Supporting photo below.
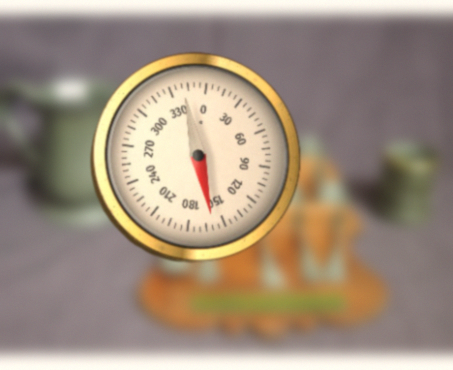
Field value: {"value": 160, "unit": "°"}
